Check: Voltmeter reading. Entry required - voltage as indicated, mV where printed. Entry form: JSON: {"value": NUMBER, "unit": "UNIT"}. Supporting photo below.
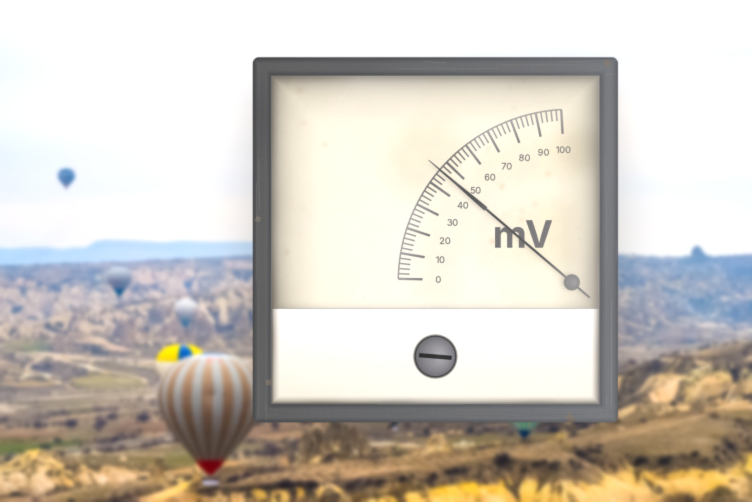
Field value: {"value": 46, "unit": "mV"}
